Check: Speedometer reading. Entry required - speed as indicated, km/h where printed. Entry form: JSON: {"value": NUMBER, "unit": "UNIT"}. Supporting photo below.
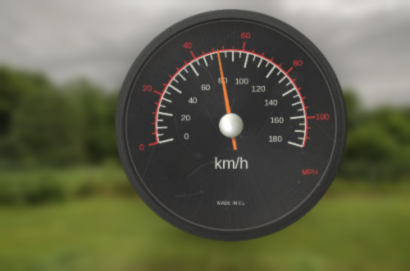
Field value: {"value": 80, "unit": "km/h"}
